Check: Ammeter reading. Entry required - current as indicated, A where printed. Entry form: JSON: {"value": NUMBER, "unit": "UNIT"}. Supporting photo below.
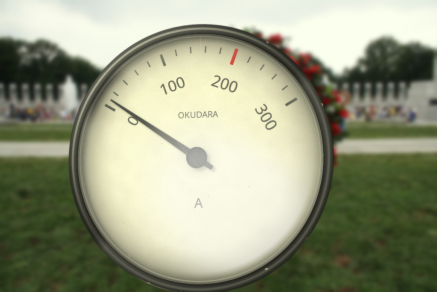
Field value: {"value": 10, "unit": "A"}
